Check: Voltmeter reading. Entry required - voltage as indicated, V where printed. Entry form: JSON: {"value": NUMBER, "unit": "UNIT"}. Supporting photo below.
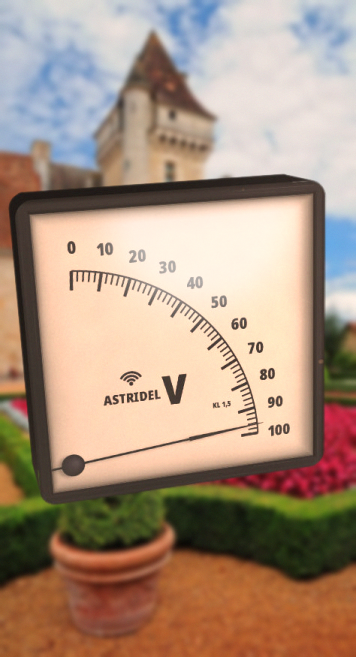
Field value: {"value": 96, "unit": "V"}
